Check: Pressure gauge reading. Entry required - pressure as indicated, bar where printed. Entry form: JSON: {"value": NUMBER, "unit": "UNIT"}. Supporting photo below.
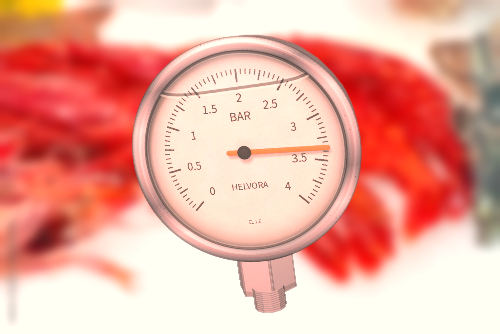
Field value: {"value": 3.35, "unit": "bar"}
